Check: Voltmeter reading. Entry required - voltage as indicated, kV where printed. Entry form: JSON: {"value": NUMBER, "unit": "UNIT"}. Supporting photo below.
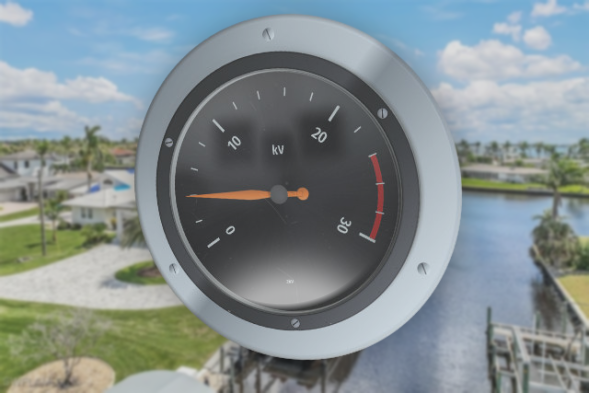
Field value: {"value": 4, "unit": "kV"}
